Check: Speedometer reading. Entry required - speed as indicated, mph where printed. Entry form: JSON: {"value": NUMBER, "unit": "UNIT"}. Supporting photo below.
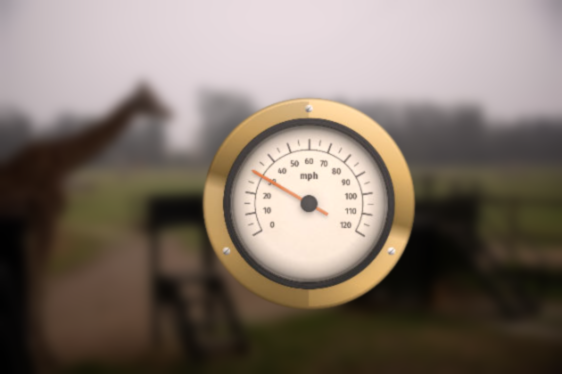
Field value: {"value": 30, "unit": "mph"}
